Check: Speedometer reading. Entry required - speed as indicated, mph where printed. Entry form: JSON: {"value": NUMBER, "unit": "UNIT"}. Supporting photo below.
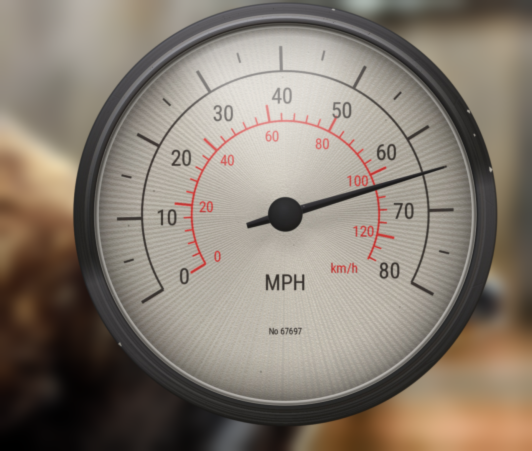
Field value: {"value": 65, "unit": "mph"}
